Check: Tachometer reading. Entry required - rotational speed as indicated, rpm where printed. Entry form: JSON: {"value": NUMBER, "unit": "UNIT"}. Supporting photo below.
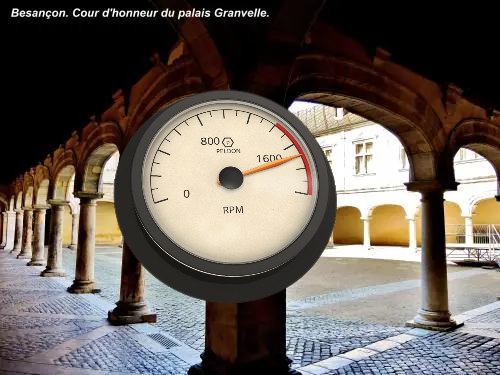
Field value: {"value": 1700, "unit": "rpm"}
